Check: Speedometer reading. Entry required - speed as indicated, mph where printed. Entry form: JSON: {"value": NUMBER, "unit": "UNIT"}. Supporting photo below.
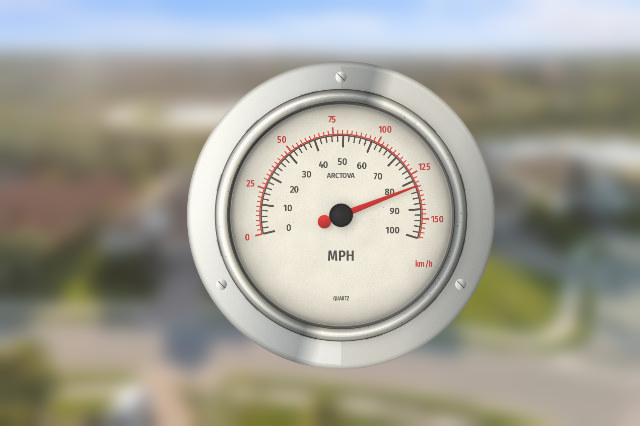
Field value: {"value": 82, "unit": "mph"}
